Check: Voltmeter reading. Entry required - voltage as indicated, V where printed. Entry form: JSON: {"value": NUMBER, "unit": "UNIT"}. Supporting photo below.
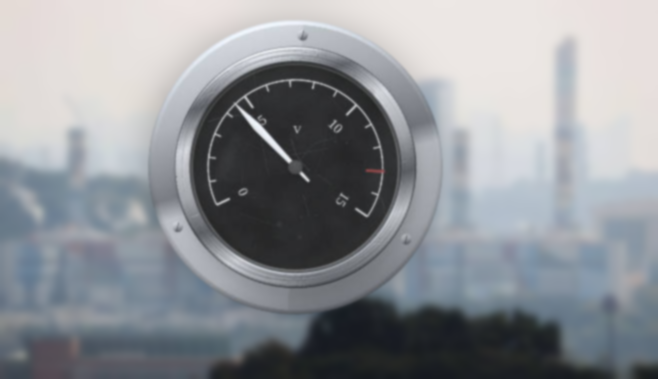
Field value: {"value": 4.5, "unit": "V"}
